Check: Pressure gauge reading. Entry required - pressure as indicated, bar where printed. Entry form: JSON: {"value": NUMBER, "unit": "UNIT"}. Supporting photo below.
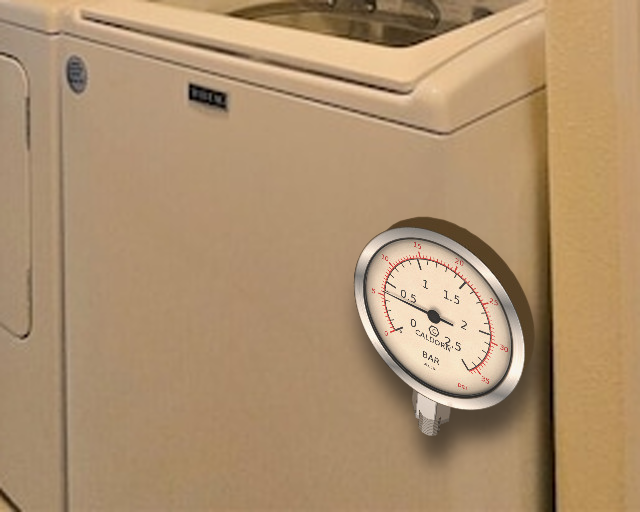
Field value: {"value": 0.4, "unit": "bar"}
